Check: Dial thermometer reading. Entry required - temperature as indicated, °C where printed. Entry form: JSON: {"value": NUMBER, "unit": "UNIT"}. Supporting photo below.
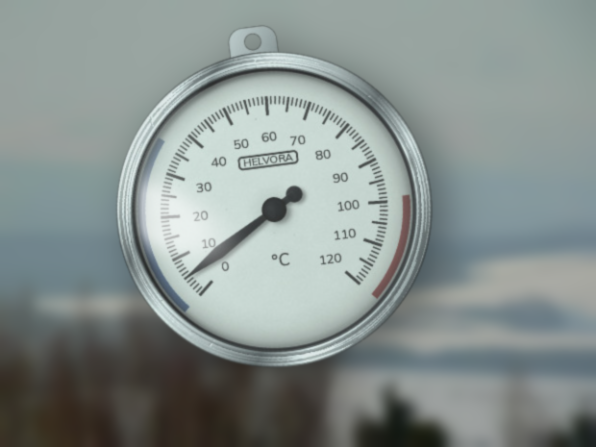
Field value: {"value": 5, "unit": "°C"}
